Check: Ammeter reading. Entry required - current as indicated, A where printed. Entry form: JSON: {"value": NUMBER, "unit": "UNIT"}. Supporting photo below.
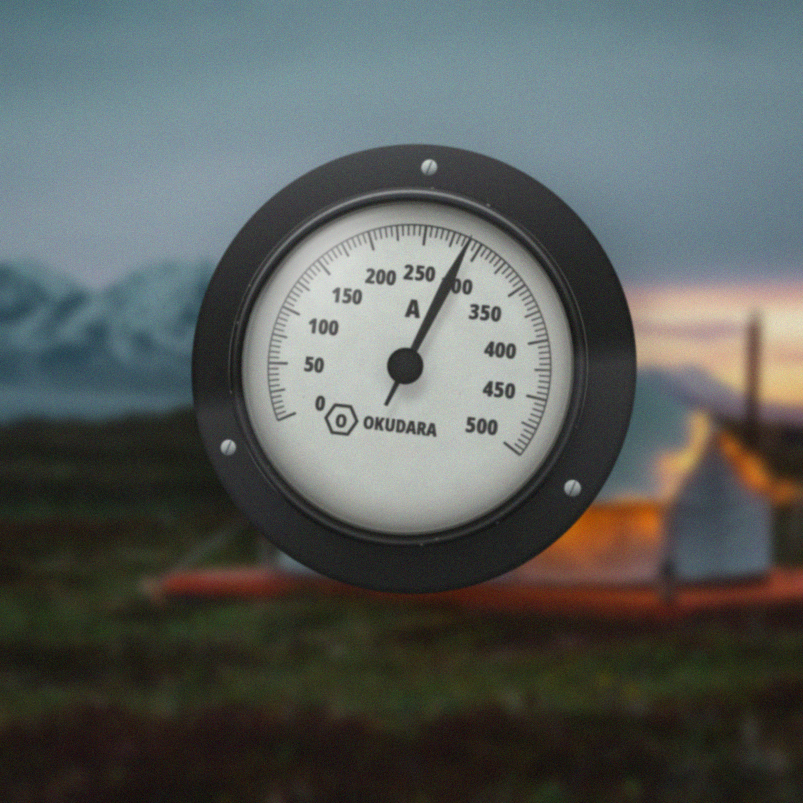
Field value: {"value": 290, "unit": "A"}
